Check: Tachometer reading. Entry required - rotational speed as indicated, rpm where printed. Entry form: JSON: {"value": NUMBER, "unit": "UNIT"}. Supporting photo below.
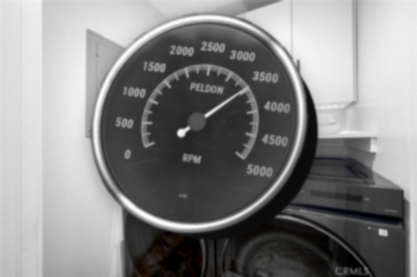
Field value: {"value": 3500, "unit": "rpm"}
